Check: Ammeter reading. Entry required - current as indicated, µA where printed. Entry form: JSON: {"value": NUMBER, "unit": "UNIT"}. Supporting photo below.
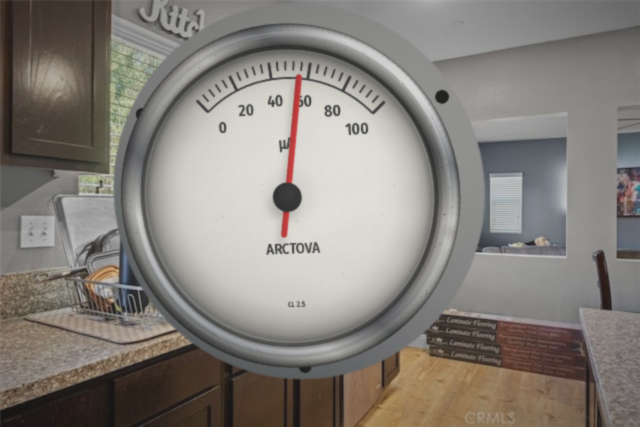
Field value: {"value": 56, "unit": "µA"}
